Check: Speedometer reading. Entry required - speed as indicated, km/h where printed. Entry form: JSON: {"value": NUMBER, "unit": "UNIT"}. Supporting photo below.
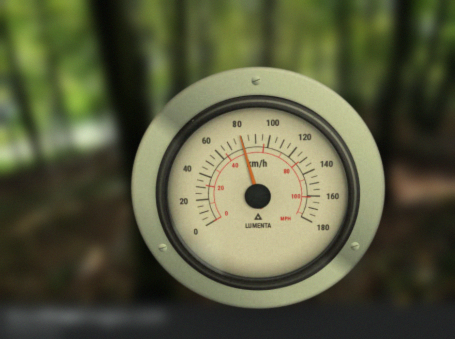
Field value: {"value": 80, "unit": "km/h"}
